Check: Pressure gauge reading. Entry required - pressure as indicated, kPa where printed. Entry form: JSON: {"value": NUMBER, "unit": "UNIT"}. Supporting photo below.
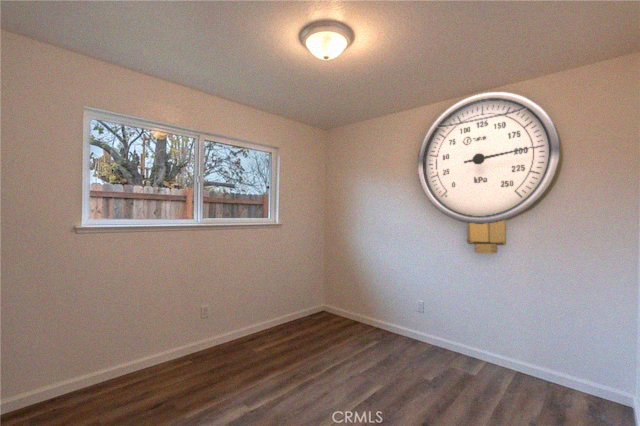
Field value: {"value": 200, "unit": "kPa"}
